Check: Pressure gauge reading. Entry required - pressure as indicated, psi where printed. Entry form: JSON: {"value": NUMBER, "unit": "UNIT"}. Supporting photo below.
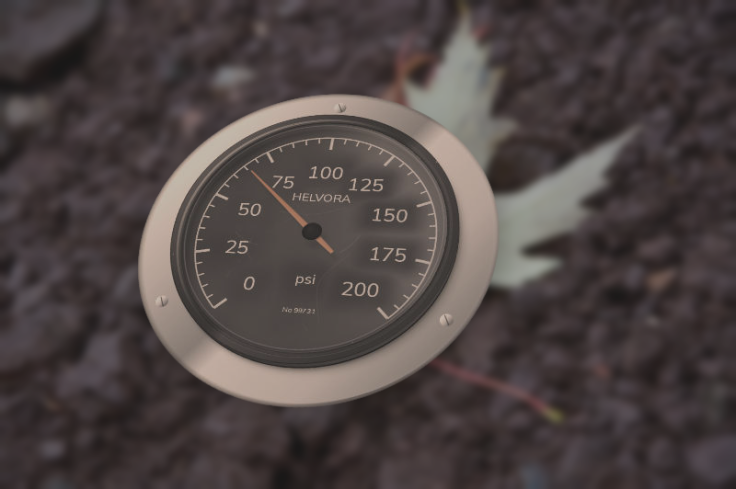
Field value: {"value": 65, "unit": "psi"}
